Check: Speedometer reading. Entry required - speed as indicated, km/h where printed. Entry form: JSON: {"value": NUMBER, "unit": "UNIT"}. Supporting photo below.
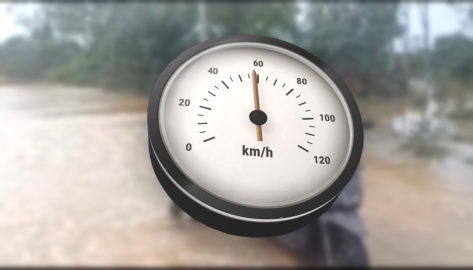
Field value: {"value": 57.5, "unit": "km/h"}
